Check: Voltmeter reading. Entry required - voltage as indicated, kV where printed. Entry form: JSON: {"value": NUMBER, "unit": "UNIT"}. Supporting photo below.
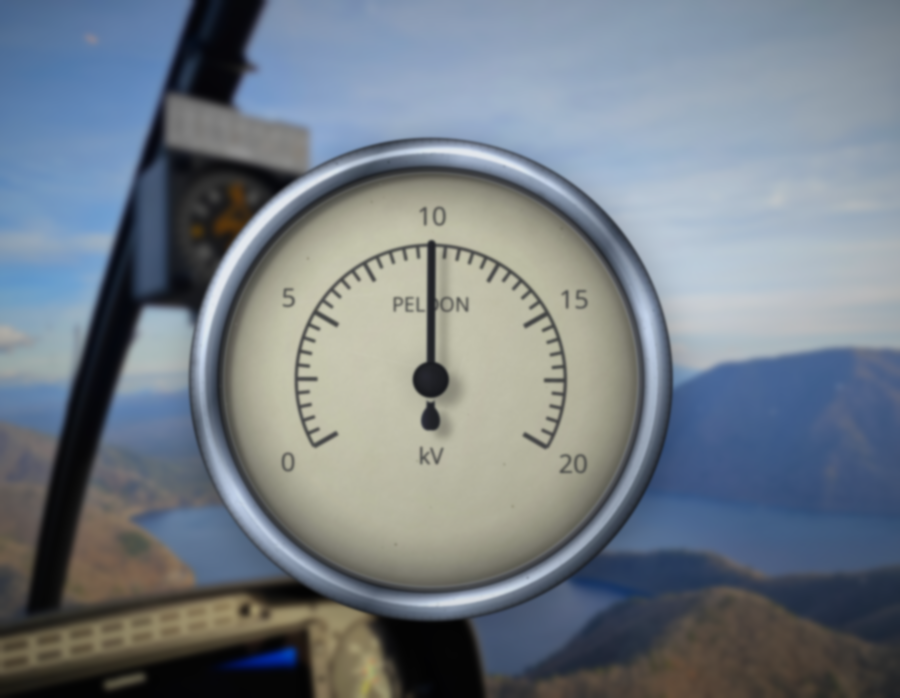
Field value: {"value": 10, "unit": "kV"}
